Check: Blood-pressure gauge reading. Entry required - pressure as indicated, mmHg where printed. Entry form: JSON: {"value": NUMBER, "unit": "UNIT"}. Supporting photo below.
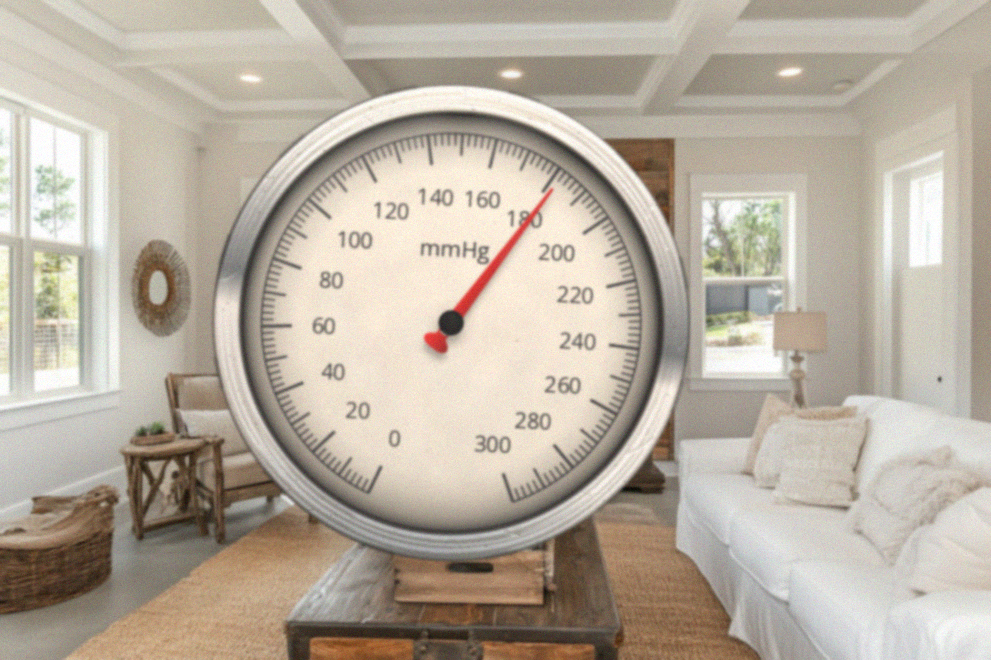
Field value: {"value": 182, "unit": "mmHg"}
